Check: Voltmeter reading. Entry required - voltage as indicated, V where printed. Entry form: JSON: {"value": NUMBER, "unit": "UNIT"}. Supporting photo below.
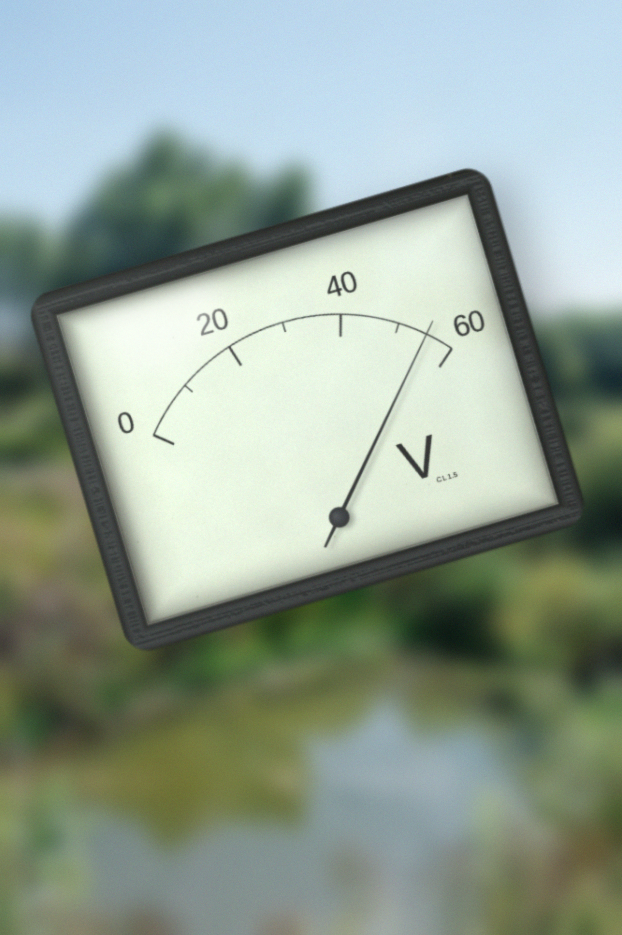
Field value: {"value": 55, "unit": "V"}
